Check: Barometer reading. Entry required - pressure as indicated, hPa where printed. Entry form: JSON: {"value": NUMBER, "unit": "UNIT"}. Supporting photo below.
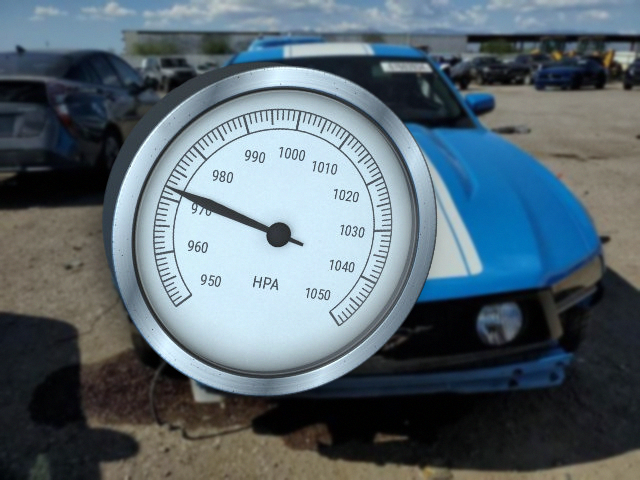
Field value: {"value": 972, "unit": "hPa"}
